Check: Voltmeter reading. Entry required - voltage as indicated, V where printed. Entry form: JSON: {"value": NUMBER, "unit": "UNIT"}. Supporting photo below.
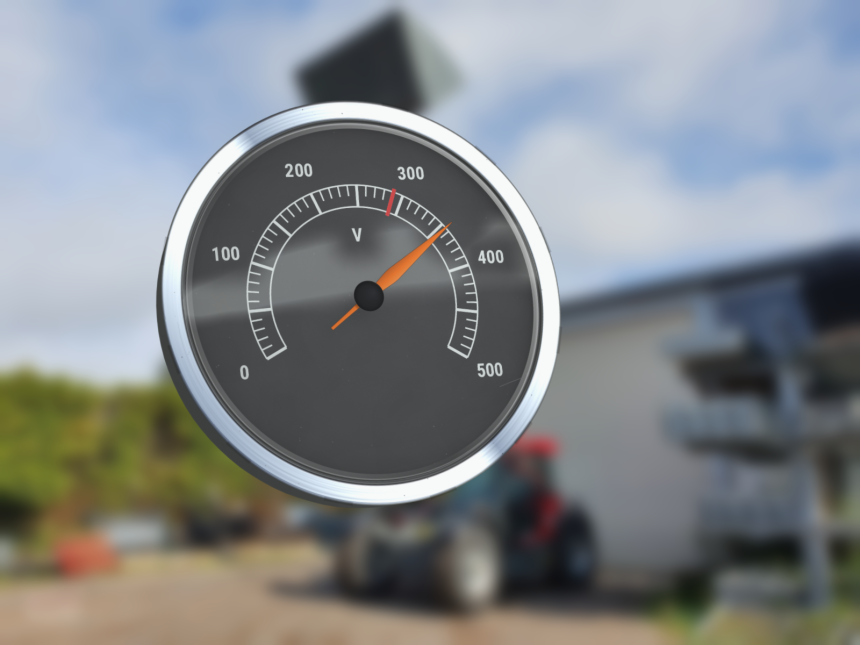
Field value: {"value": 355, "unit": "V"}
